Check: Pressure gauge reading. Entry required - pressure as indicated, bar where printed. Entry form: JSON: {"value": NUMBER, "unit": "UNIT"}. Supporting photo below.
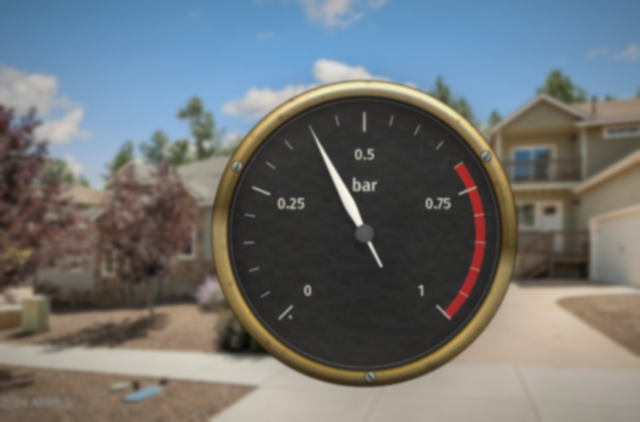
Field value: {"value": 0.4, "unit": "bar"}
